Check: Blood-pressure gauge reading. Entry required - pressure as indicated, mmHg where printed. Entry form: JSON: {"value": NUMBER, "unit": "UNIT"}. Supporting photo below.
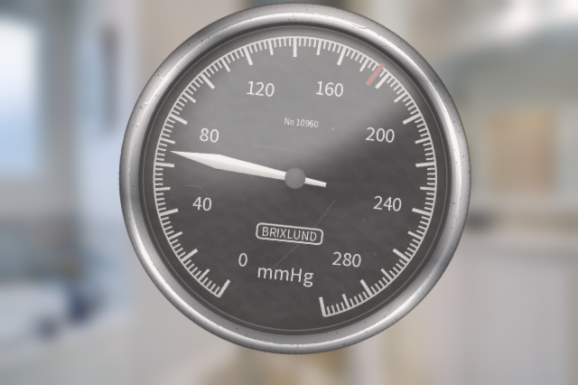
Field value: {"value": 66, "unit": "mmHg"}
